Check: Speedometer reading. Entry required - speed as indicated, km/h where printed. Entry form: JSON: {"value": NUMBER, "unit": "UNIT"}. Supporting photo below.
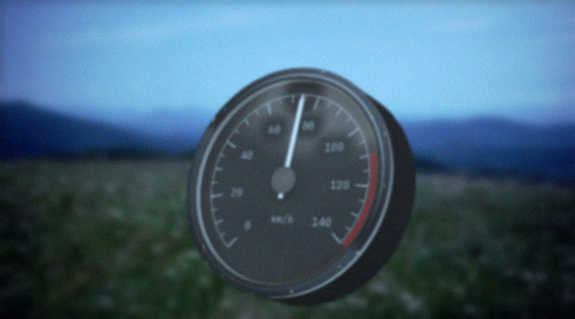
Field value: {"value": 75, "unit": "km/h"}
